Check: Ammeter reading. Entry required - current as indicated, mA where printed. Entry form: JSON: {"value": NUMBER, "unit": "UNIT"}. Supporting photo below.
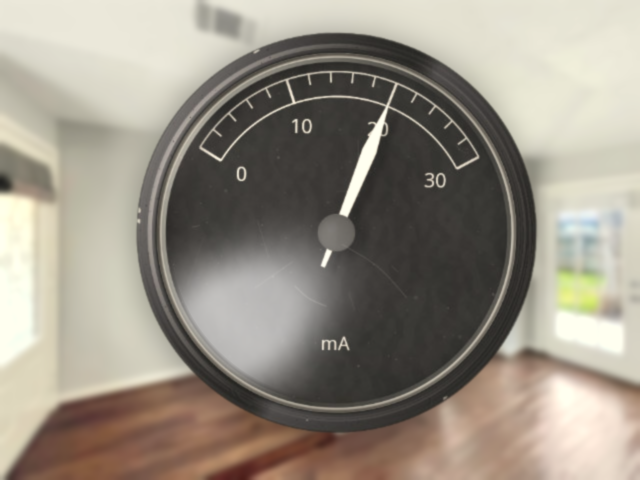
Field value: {"value": 20, "unit": "mA"}
